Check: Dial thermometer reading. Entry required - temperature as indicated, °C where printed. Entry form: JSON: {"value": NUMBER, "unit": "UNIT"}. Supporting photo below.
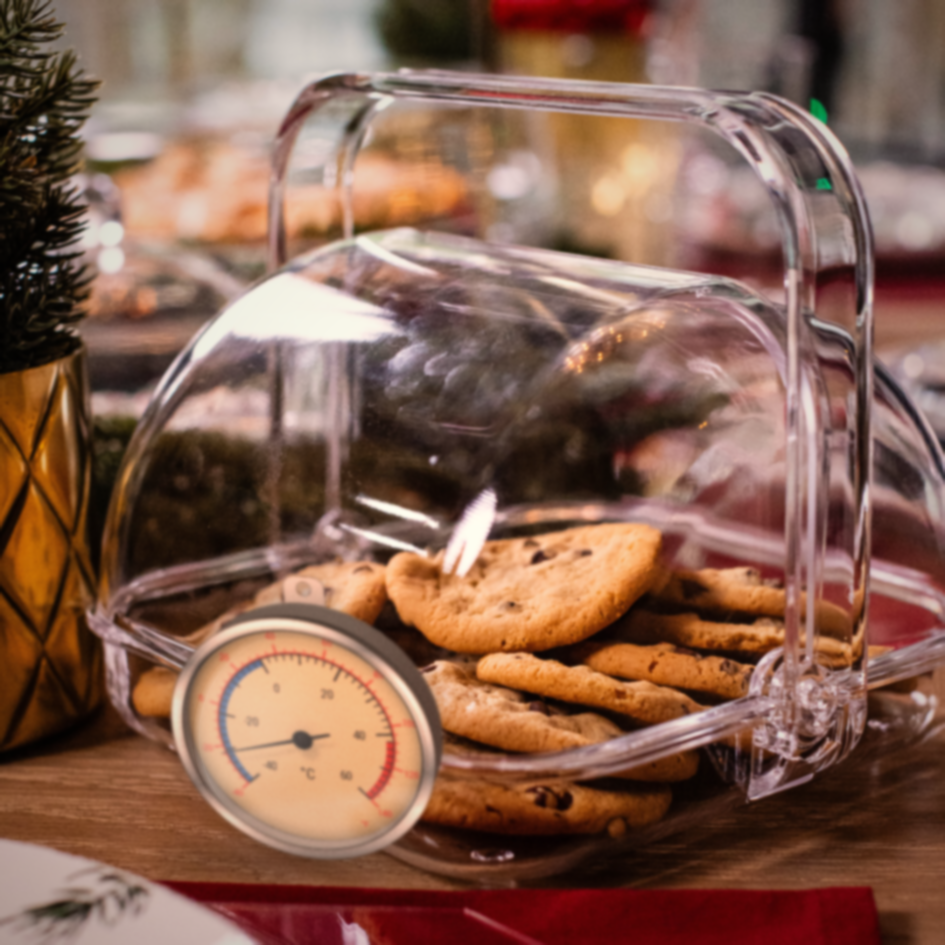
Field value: {"value": -30, "unit": "°C"}
